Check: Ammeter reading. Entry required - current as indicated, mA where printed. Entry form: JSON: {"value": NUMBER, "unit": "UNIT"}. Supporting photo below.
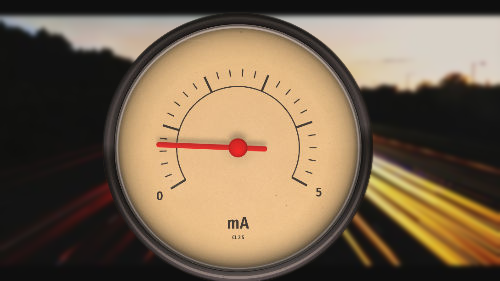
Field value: {"value": 0.7, "unit": "mA"}
